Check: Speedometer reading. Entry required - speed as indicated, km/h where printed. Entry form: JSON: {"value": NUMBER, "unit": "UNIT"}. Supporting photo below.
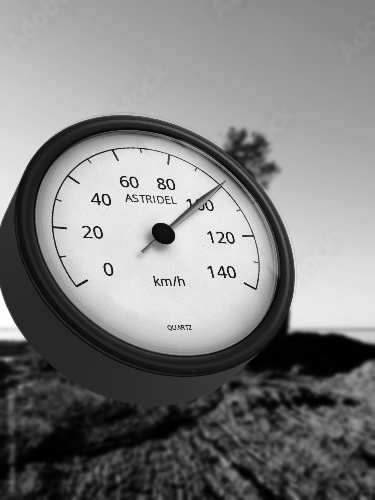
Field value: {"value": 100, "unit": "km/h"}
